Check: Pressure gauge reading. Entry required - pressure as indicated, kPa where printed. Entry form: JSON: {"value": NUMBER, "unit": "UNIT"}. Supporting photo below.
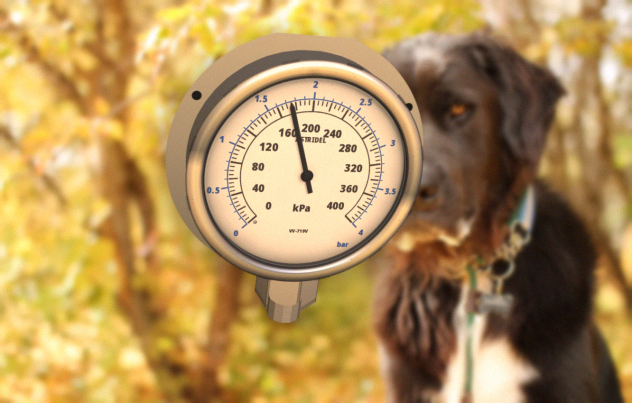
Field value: {"value": 175, "unit": "kPa"}
